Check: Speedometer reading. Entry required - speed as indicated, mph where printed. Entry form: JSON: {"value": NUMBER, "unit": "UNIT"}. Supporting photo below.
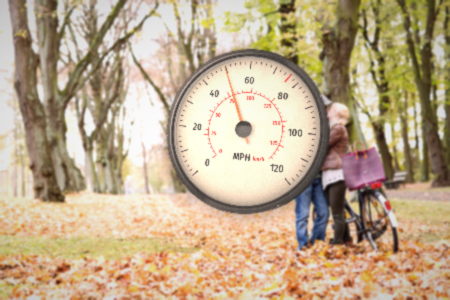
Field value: {"value": 50, "unit": "mph"}
